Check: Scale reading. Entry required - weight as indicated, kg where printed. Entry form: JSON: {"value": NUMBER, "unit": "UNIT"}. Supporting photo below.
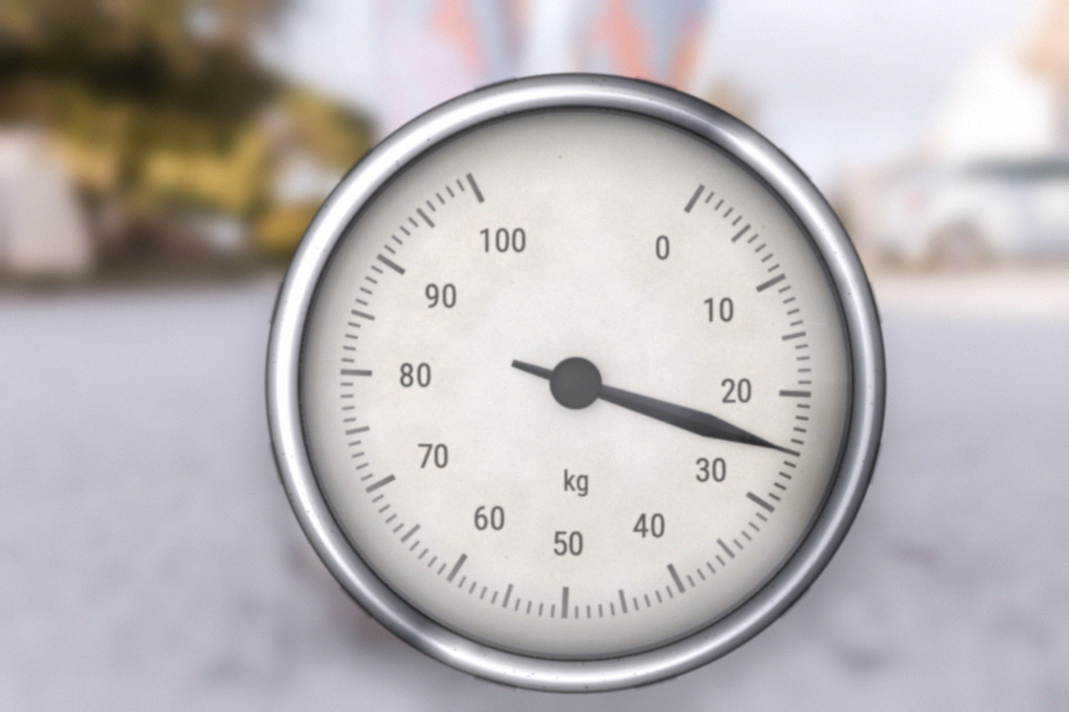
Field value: {"value": 25, "unit": "kg"}
